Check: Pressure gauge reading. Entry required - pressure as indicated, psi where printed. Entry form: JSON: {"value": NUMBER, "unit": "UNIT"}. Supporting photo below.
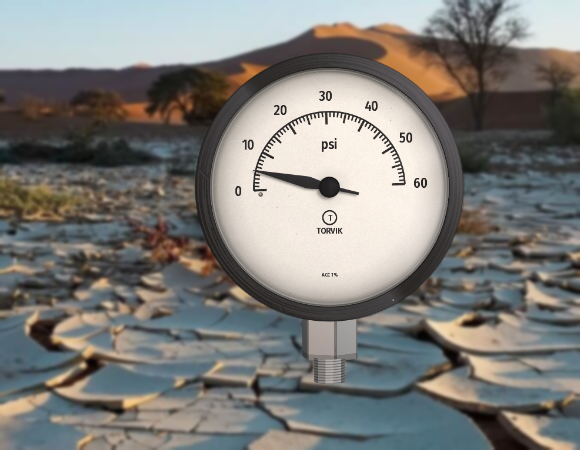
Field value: {"value": 5, "unit": "psi"}
